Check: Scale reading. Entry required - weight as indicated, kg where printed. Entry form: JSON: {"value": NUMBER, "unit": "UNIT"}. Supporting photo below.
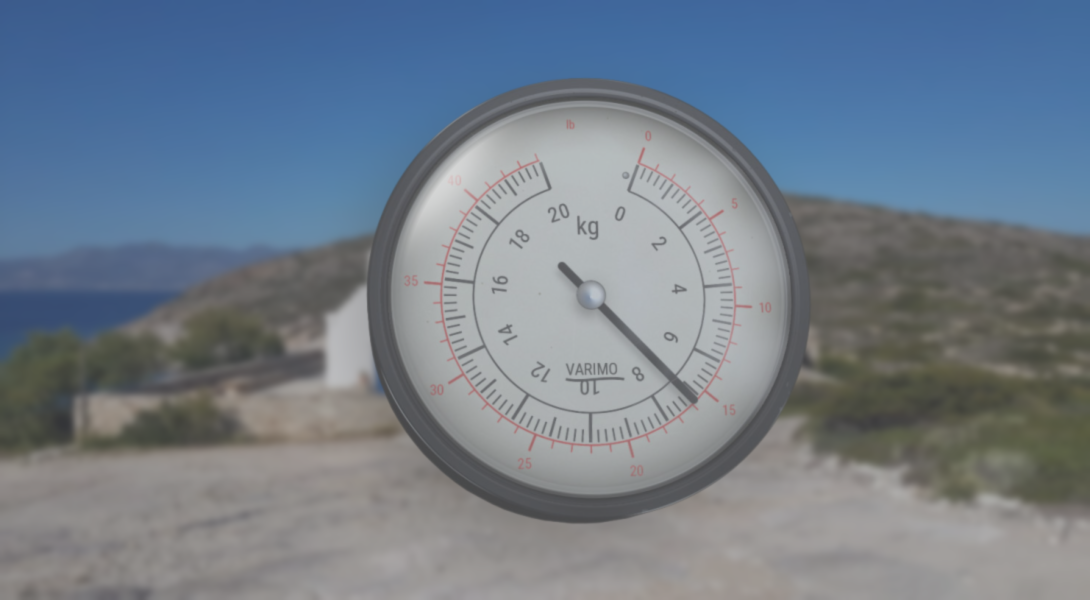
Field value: {"value": 7.2, "unit": "kg"}
